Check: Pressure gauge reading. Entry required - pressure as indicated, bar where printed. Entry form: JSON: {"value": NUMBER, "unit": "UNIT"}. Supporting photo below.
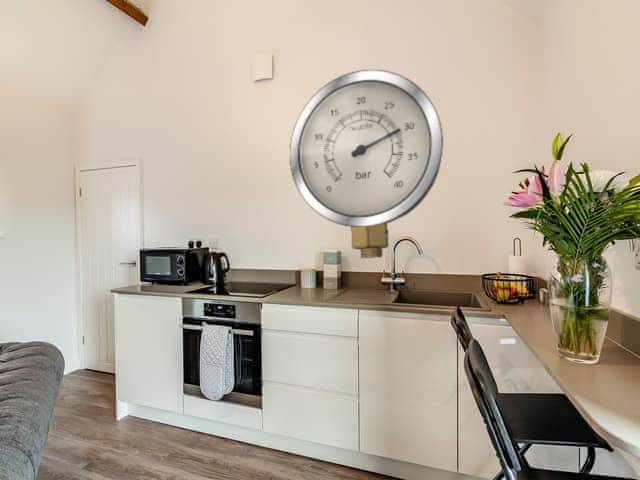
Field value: {"value": 30, "unit": "bar"}
